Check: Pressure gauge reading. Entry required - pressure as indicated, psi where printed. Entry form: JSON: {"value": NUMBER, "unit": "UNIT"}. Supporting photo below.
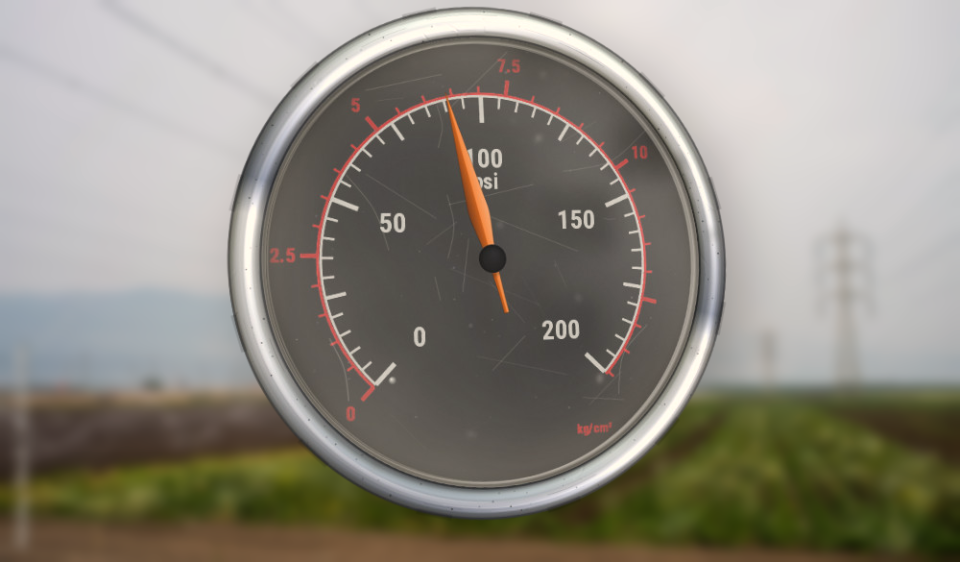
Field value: {"value": 90, "unit": "psi"}
